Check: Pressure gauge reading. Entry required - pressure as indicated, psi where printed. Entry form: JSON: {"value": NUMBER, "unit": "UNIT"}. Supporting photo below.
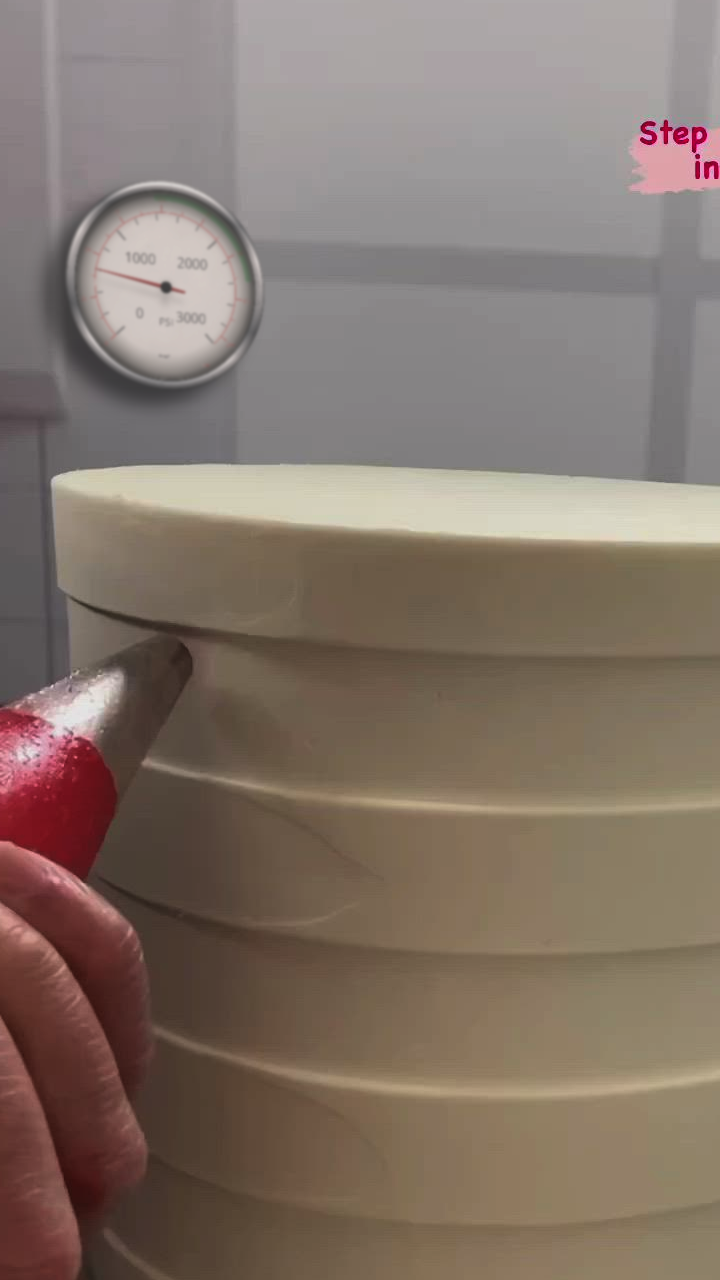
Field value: {"value": 600, "unit": "psi"}
